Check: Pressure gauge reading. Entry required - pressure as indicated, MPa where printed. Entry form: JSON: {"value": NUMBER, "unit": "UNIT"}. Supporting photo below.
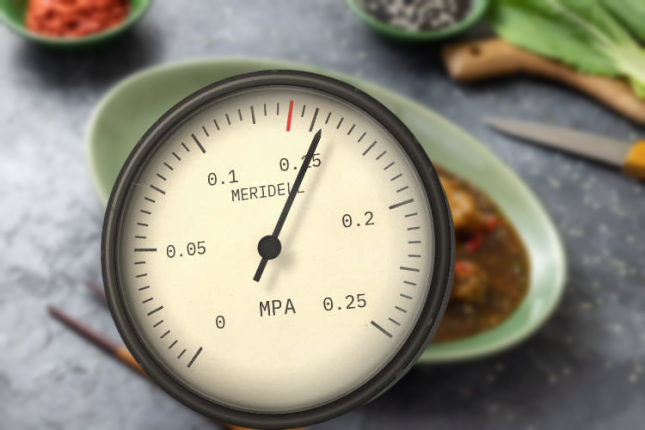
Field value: {"value": 0.155, "unit": "MPa"}
